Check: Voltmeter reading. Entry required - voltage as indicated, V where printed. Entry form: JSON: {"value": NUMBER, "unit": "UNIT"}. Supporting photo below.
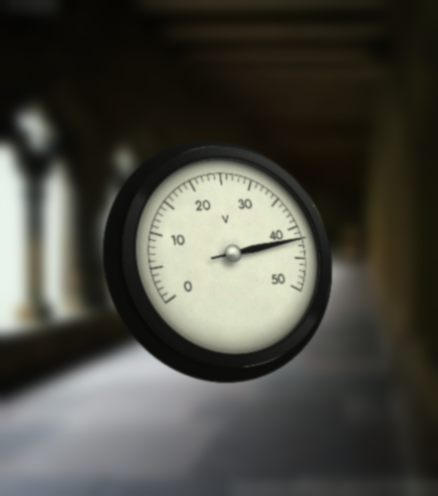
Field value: {"value": 42, "unit": "V"}
